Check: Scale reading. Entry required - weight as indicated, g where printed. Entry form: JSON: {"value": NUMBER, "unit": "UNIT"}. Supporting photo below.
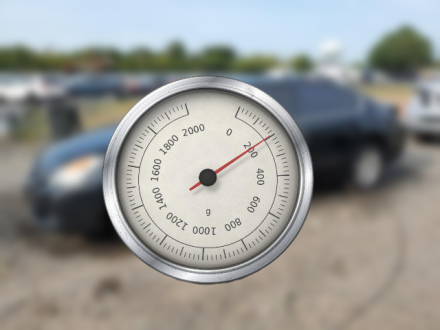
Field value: {"value": 200, "unit": "g"}
